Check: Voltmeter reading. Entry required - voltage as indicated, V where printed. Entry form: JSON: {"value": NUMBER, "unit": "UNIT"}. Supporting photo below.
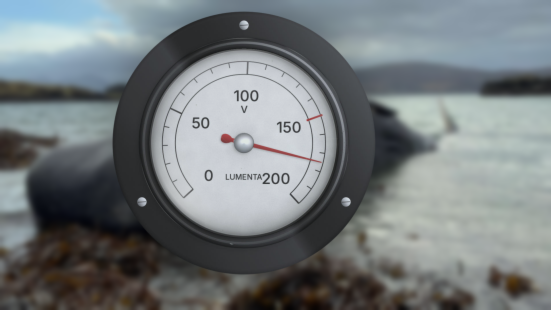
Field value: {"value": 175, "unit": "V"}
